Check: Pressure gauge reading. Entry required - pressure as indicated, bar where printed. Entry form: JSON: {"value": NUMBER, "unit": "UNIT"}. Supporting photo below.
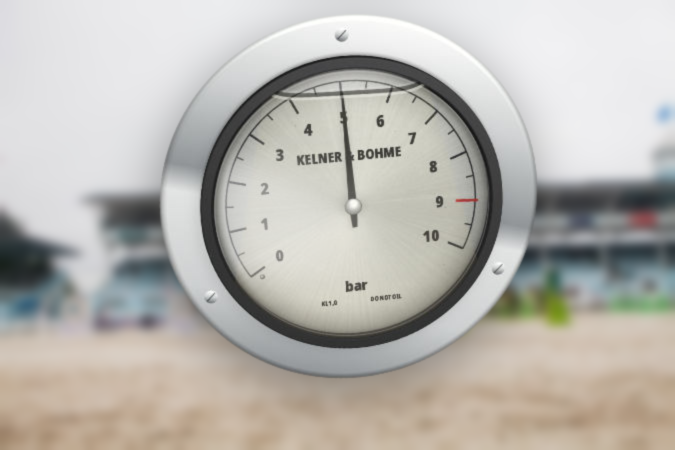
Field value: {"value": 5, "unit": "bar"}
